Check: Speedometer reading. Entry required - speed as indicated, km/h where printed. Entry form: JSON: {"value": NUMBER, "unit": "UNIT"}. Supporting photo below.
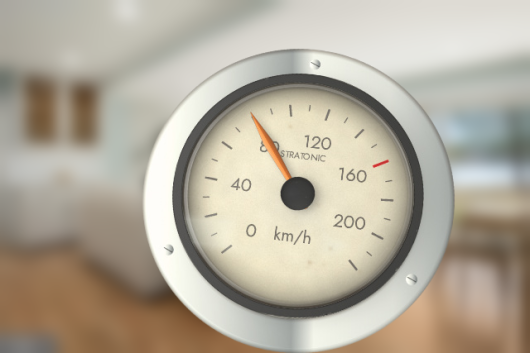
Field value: {"value": 80, "unit": "km/h"}
